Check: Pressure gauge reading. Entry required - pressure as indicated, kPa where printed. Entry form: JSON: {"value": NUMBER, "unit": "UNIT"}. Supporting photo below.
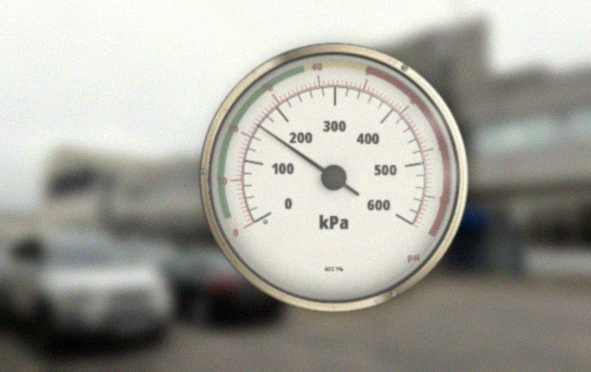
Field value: {"value": 160, "unit": "kPa"}
